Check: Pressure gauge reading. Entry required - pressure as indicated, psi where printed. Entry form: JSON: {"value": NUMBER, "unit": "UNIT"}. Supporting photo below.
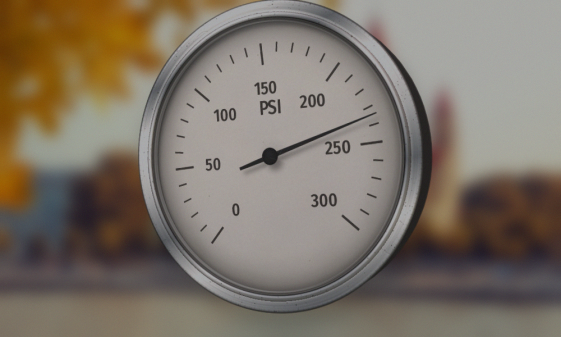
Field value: {"value": 235, "unit": "psi"}
